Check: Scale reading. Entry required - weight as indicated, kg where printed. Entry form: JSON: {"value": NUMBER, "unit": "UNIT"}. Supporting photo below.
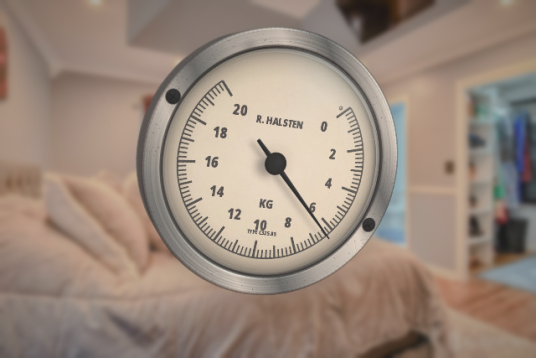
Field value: {"value": 6.4, "unit": "kg"}
